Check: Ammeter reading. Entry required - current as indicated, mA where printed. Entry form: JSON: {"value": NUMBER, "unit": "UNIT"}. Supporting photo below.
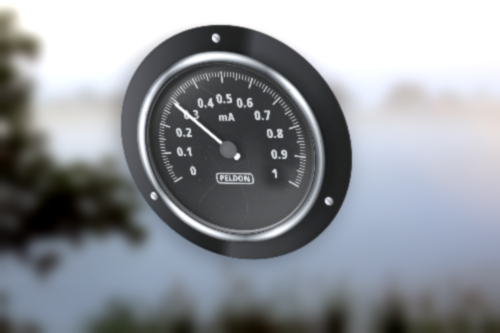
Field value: {"value": 0.3, "unit": "mA"}
